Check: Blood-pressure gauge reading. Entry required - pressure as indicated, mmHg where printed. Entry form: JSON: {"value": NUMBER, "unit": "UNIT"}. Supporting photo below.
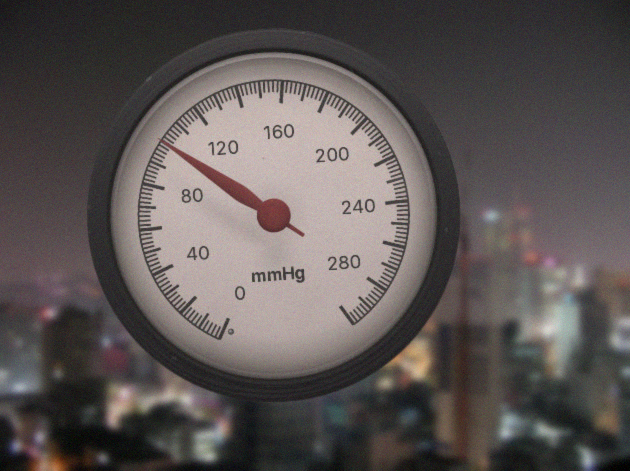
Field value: {"value": 100, "unit": "mmHg"}
